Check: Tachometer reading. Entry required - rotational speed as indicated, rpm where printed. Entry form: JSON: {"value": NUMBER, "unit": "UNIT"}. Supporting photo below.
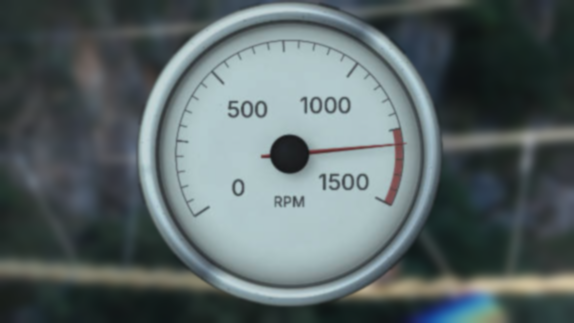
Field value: {"value": 1300, "unit": "rpm"}
